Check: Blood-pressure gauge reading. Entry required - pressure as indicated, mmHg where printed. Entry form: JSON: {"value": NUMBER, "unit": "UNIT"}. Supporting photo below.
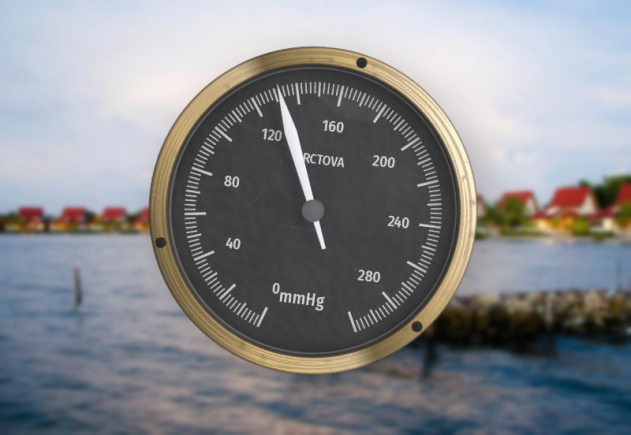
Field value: {"value": 132, "unit": "mmHg"}
